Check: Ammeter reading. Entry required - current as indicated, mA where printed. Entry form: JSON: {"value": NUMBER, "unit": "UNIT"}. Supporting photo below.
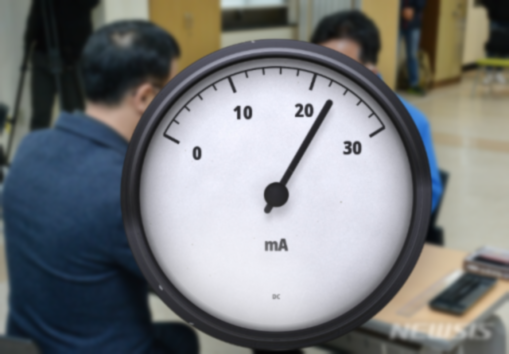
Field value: {"value": 23, "unit": "mA"}
